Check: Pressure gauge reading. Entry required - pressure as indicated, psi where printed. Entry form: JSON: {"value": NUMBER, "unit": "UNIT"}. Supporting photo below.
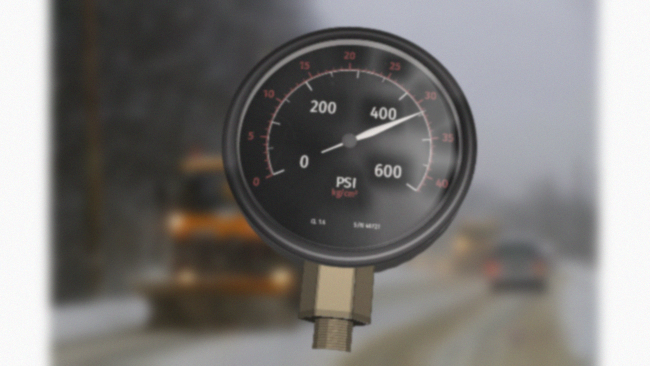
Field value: {"value": 450, "unit": "psi"}
